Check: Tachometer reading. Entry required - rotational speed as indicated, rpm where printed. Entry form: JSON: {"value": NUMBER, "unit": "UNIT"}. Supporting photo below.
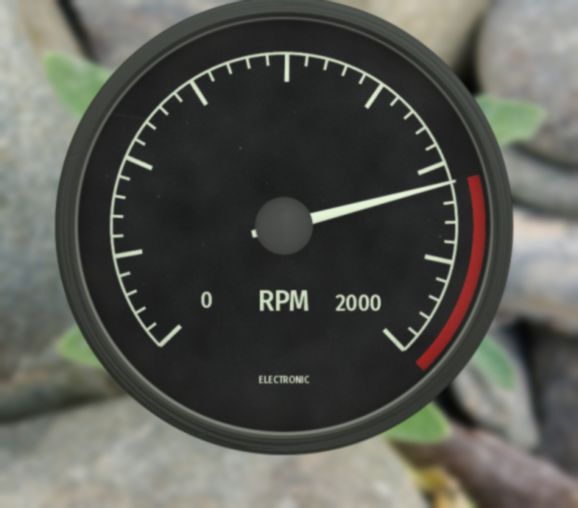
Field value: {"value": 1550, "unit": "rpm"}
